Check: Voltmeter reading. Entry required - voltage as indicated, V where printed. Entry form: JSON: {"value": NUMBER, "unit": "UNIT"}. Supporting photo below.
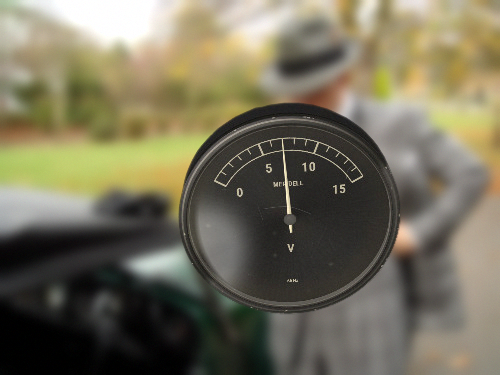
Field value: {"value": 7, "unit": "V"}
